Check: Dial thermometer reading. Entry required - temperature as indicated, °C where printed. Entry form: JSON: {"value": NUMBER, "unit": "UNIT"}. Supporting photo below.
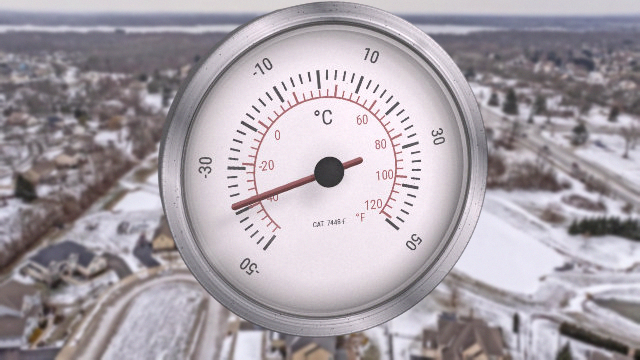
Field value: {"value": -38, "unit": "°C"}
